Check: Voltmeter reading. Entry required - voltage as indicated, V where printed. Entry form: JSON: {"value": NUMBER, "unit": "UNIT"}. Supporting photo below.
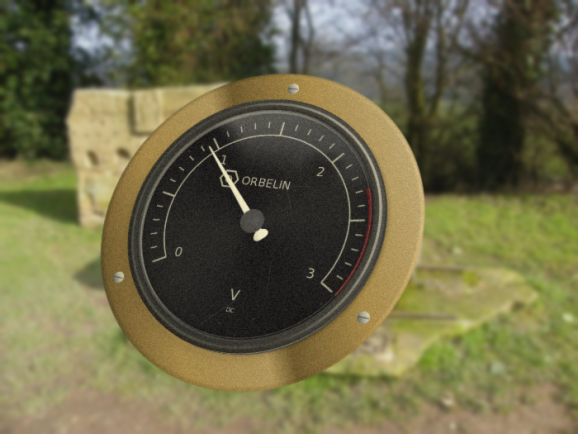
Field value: {"value": 0.95, "unit": "V"}
